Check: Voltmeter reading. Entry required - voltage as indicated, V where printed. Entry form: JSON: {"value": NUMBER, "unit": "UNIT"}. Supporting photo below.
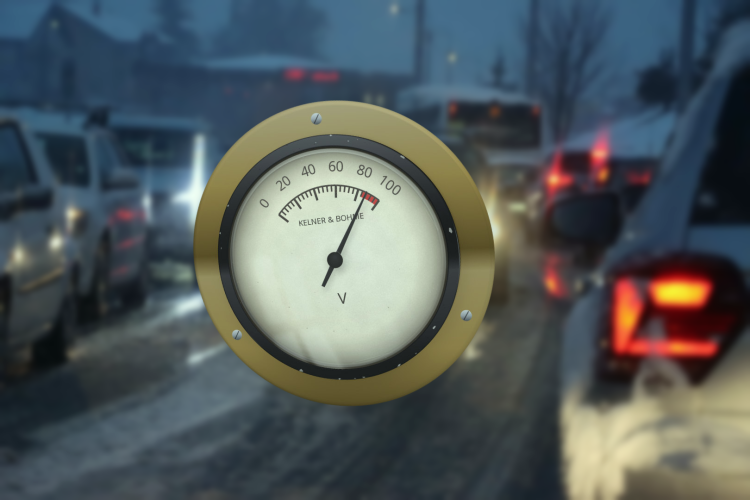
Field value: {"value": 88, "unit": "V"}
